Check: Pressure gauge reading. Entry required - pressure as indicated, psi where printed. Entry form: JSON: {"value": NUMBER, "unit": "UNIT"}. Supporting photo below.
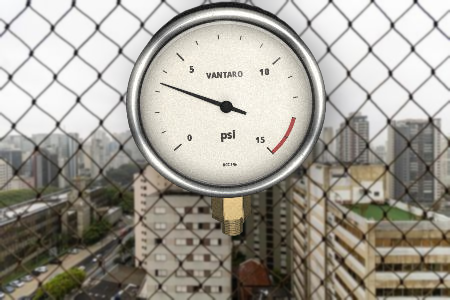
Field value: {"value": 3.5, "unit": "psi"}
